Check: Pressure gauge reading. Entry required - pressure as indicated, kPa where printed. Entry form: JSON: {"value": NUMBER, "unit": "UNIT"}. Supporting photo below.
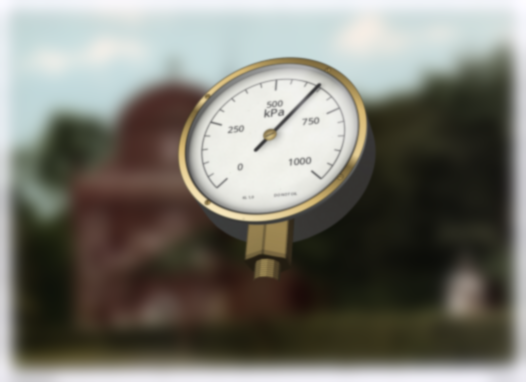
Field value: {"value": 650, "unit": "kPa"}
